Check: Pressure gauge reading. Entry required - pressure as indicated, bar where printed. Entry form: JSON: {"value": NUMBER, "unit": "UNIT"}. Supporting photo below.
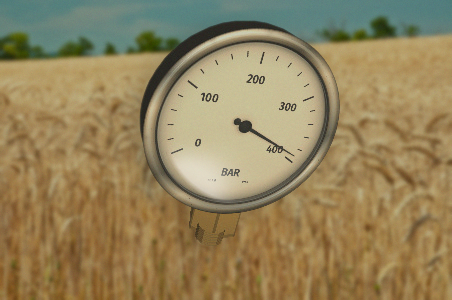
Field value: {"value": 390, "unit": "bar"}
